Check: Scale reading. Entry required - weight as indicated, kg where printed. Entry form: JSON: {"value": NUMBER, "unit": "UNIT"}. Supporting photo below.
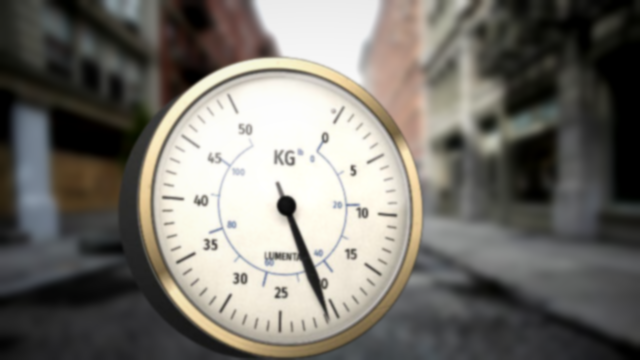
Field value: {"value": 21, "unit": "kg"}
